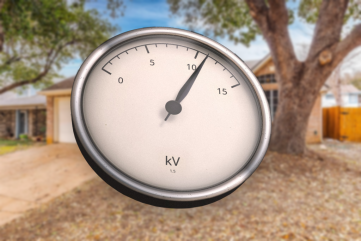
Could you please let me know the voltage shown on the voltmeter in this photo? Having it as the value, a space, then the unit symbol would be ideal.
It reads 11 kV
